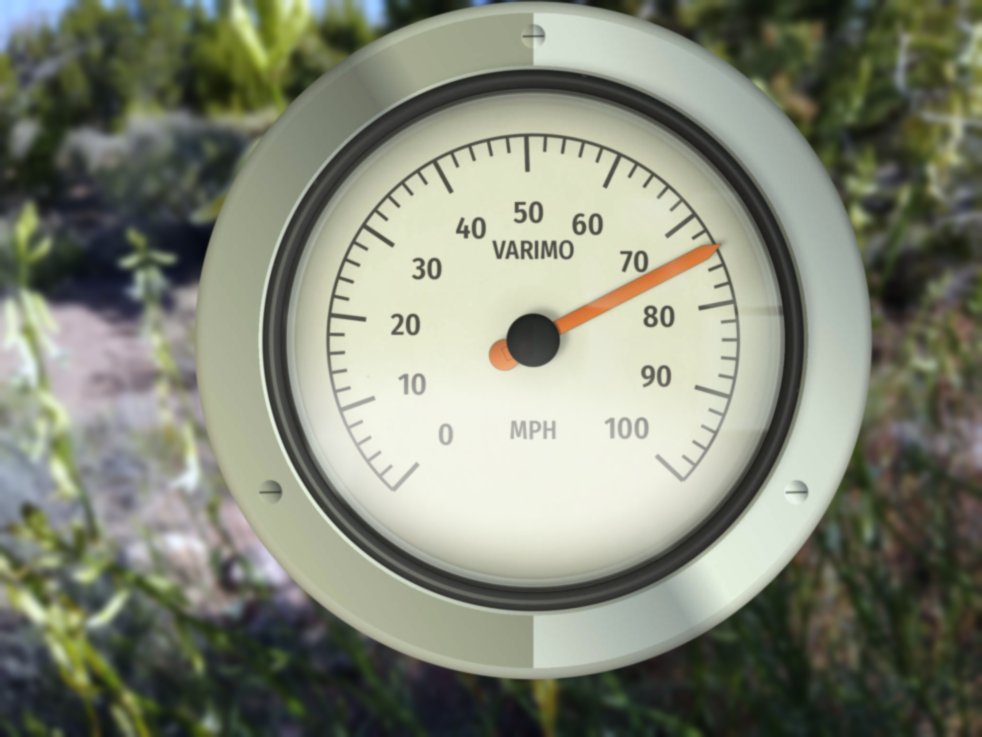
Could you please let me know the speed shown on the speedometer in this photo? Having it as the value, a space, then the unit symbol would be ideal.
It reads 74 mph
